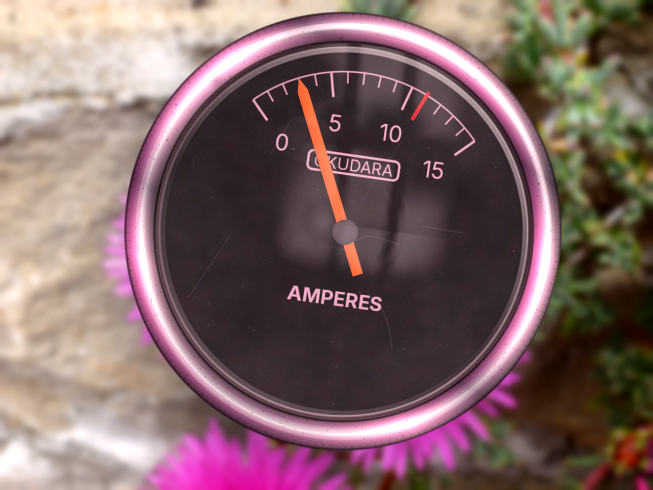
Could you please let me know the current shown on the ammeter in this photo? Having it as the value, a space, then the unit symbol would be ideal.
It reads 3 A
